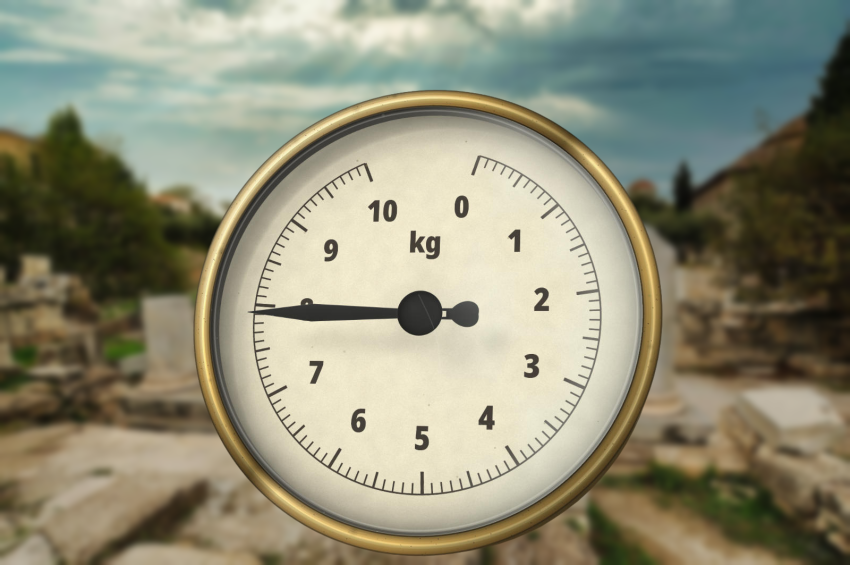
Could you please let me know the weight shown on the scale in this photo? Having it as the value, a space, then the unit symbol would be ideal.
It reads 7.9 kg
